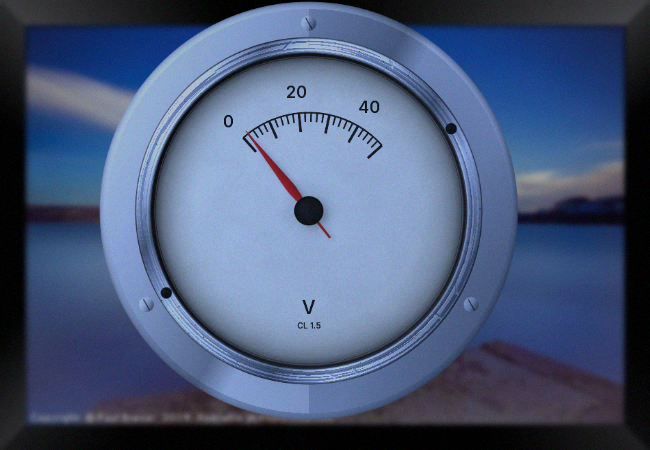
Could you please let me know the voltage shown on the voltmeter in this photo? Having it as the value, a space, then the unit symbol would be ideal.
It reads 2 V
